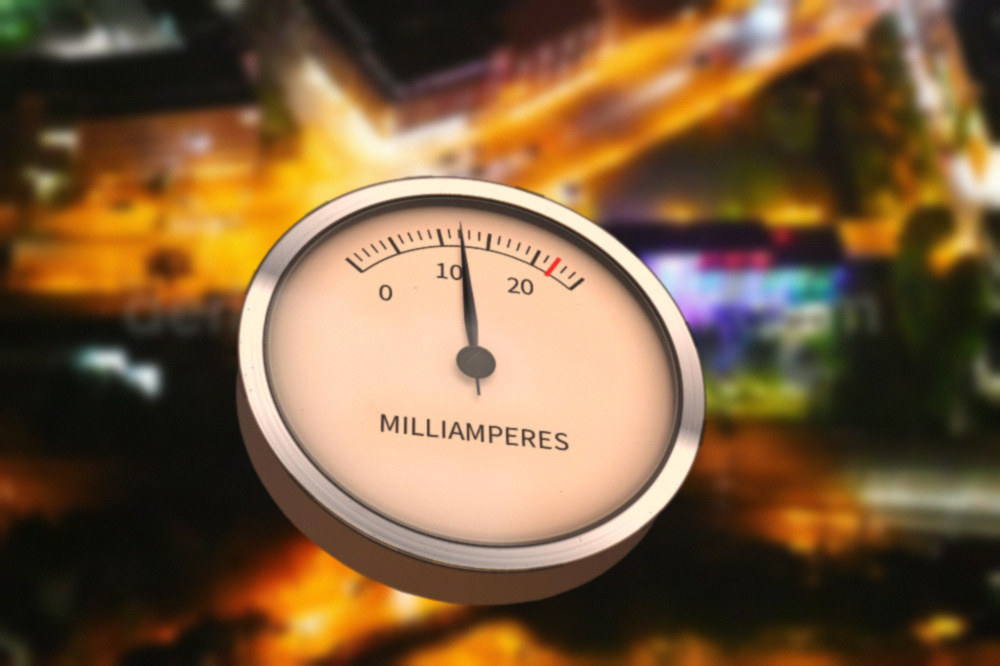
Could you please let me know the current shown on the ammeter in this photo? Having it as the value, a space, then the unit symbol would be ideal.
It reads 12 mA
